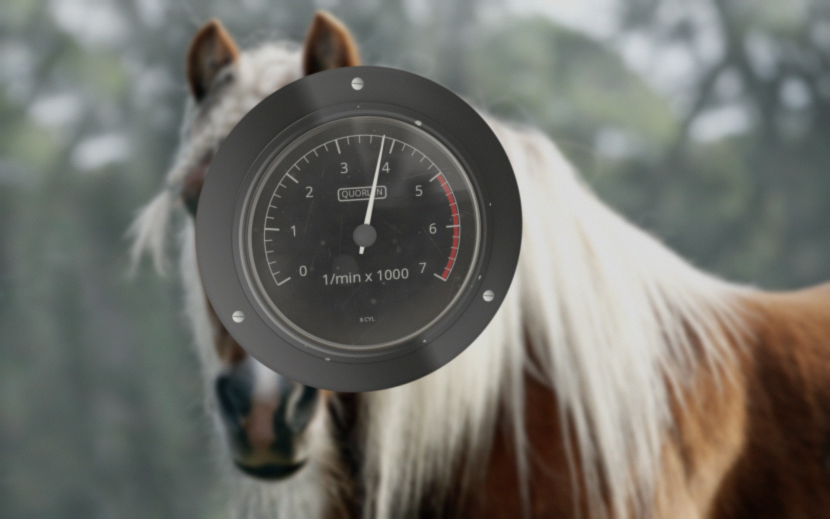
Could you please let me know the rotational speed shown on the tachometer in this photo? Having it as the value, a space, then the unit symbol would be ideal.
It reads 3800 rpm
